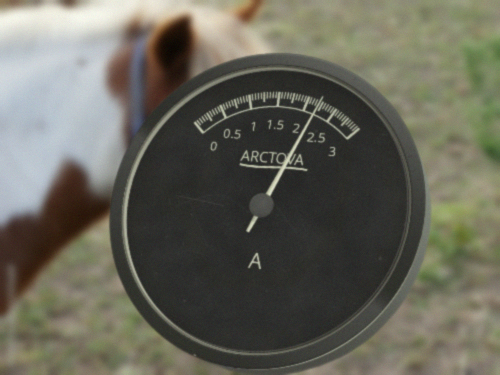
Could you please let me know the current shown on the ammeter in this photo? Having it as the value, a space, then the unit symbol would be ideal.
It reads 2.25 A
